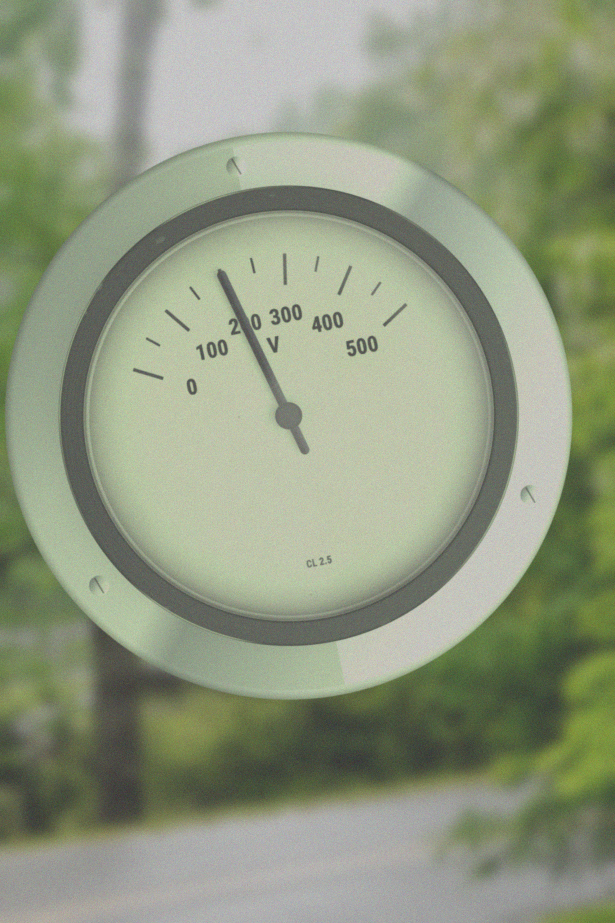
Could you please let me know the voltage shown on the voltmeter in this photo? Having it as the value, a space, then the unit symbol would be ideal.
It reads 200 V
